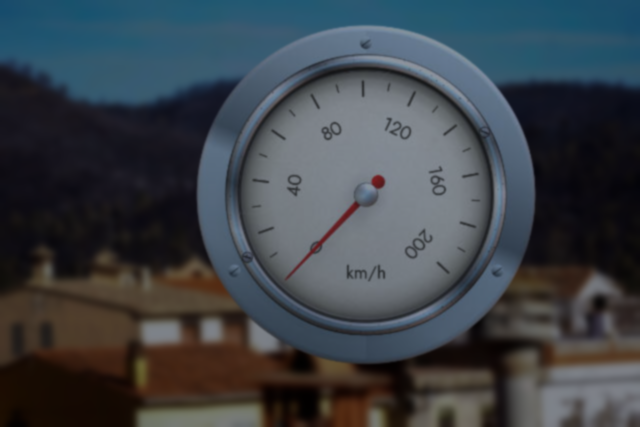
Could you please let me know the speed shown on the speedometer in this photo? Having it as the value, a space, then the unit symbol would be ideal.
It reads 0 km/h
